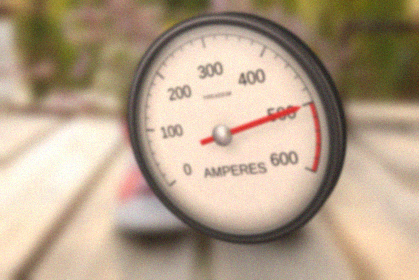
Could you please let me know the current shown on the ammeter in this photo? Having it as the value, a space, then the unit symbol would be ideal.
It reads 500 A
